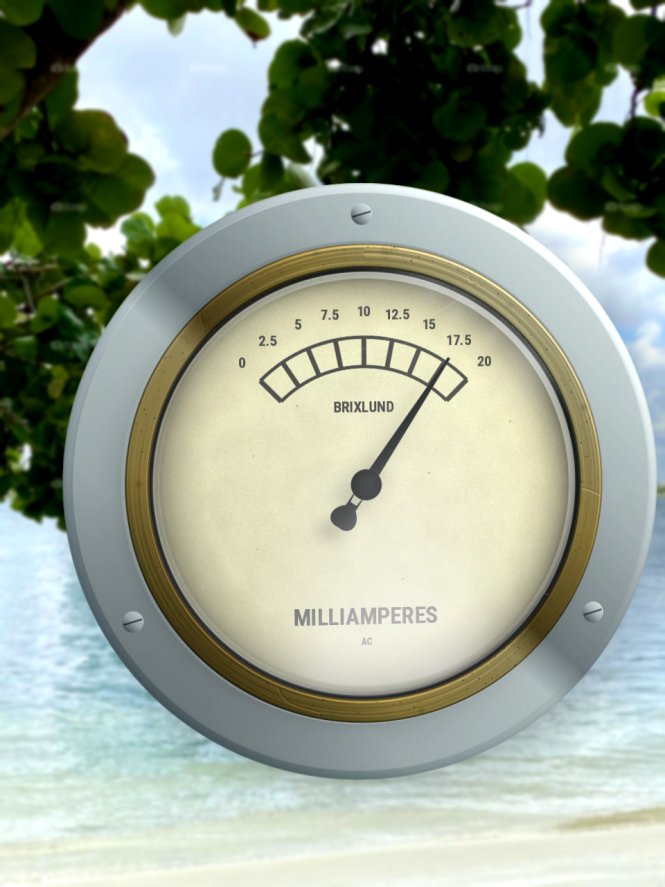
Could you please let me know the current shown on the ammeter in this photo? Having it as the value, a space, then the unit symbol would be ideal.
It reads 17.5 mA
